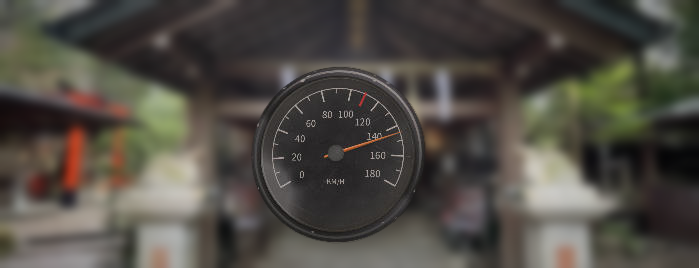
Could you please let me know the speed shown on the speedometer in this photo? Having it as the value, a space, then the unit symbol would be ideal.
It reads 145 km/h
